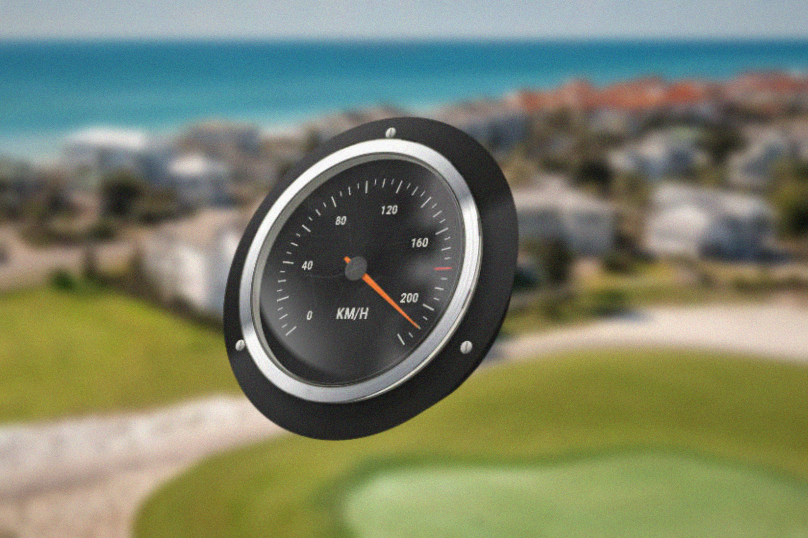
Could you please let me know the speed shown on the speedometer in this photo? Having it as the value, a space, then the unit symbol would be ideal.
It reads 210 km/h
